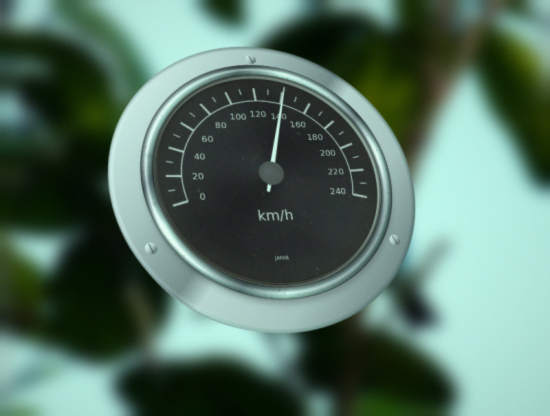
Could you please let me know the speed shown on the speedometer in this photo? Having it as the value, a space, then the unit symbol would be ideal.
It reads 140 km/h
